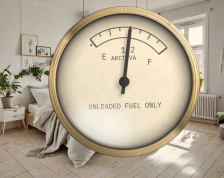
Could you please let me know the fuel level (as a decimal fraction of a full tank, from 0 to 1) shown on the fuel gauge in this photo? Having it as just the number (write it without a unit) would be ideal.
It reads 0.5
